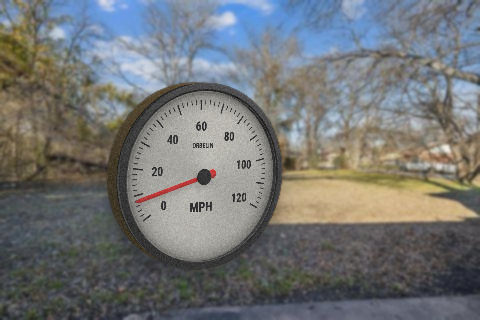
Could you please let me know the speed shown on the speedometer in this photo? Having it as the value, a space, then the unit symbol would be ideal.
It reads 8 mph
